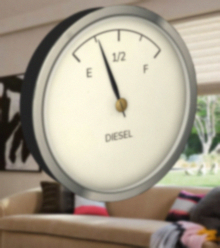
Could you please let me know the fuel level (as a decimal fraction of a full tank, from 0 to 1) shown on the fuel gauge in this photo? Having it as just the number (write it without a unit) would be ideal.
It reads 0.25
